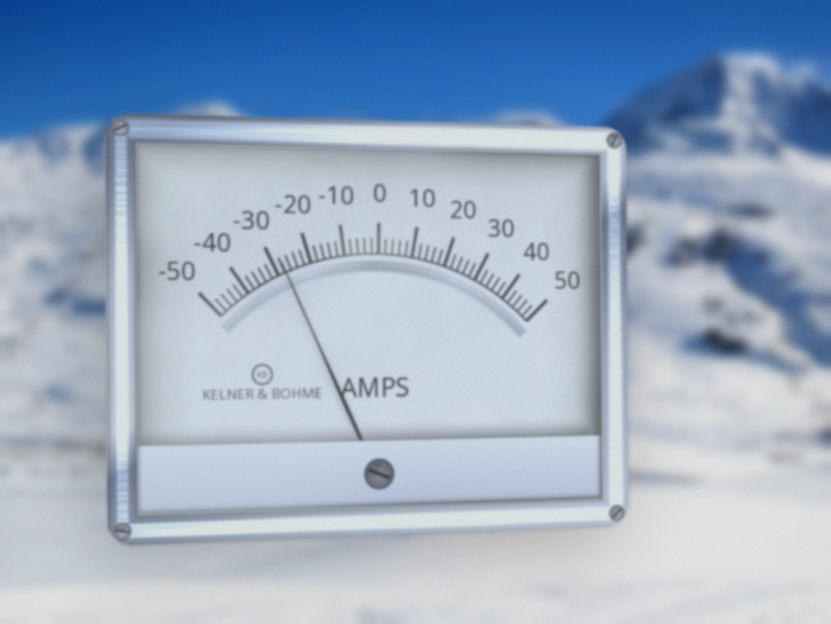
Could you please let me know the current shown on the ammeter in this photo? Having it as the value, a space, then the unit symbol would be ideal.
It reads -28 A
